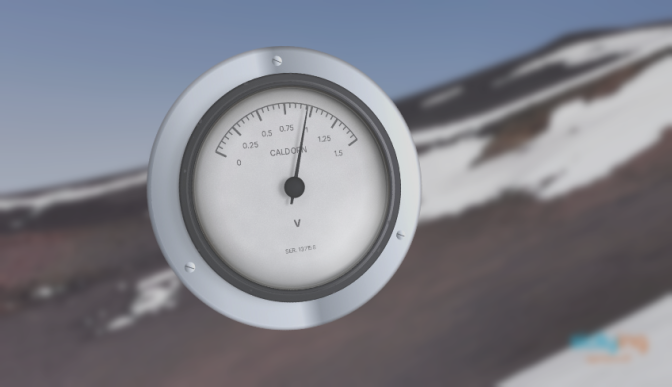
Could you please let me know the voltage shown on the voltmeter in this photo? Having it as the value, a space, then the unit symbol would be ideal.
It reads 0.95 V
